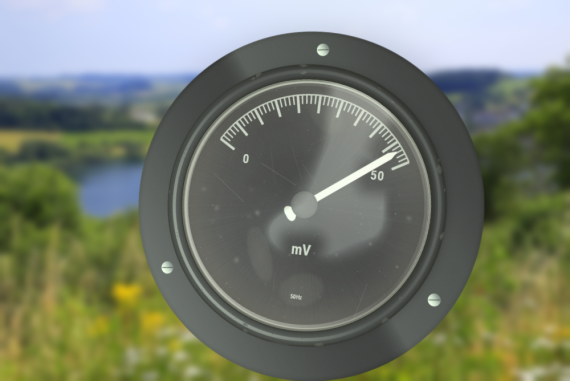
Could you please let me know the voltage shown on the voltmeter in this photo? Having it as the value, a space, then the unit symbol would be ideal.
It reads 47 mV
